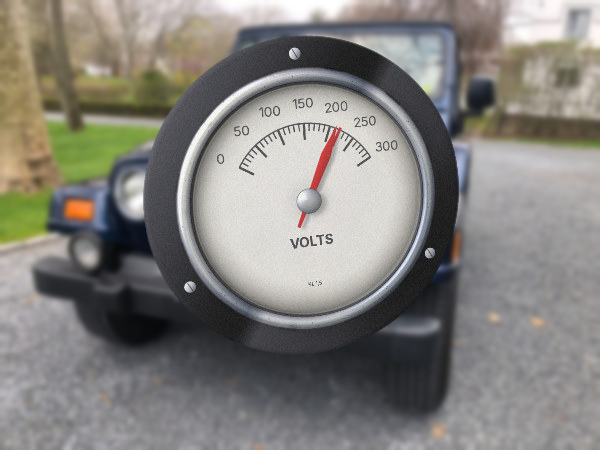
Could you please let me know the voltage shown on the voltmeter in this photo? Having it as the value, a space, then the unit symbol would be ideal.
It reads 210 V
